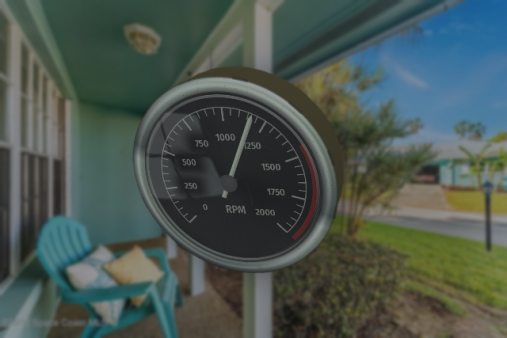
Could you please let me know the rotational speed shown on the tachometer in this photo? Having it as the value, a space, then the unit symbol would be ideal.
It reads 1175 rpm
